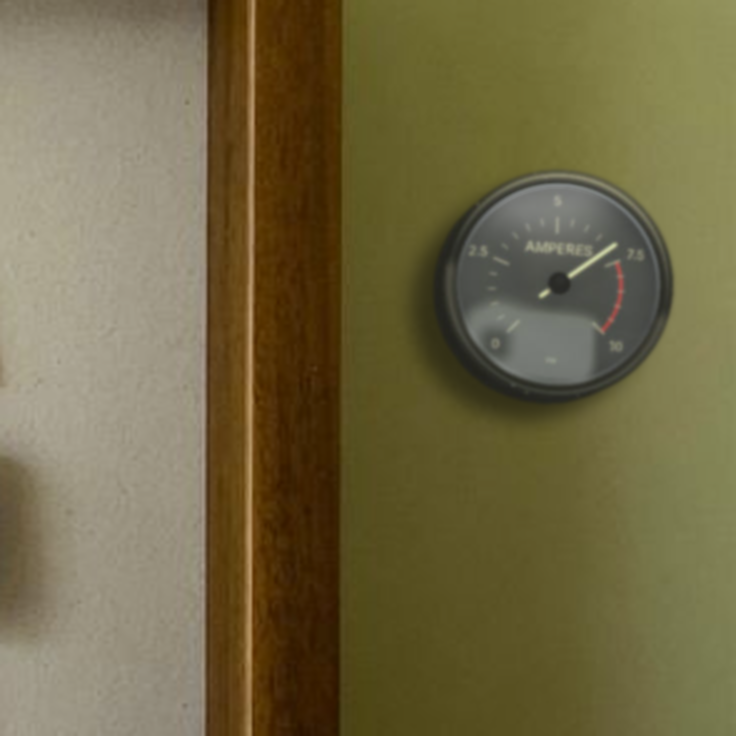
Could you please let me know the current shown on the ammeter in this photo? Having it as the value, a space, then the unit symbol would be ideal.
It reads 7 A
